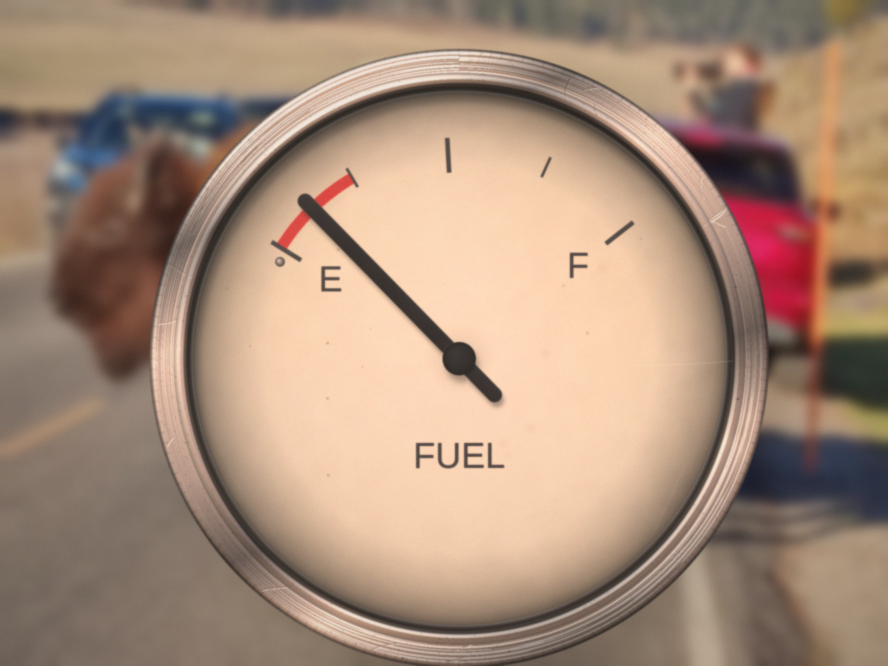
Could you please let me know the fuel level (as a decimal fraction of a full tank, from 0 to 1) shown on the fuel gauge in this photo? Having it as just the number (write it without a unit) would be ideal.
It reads 0.125
